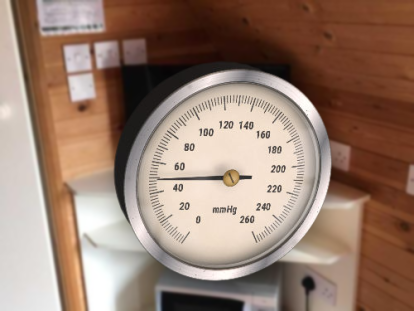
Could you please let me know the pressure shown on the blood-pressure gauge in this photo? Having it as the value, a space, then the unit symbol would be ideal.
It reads 50 mmHg
